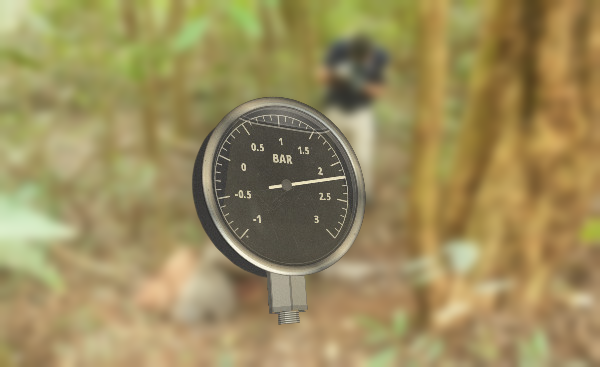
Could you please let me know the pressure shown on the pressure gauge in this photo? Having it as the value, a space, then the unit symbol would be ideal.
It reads 2.2 bar
